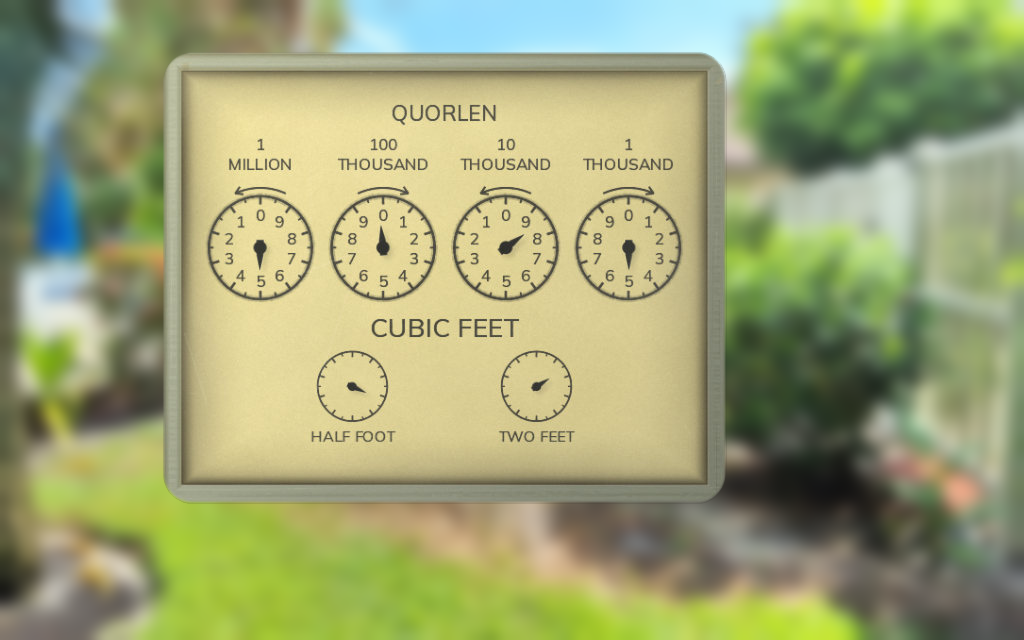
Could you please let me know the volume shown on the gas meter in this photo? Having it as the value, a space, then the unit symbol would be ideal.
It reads 498500 ft³
